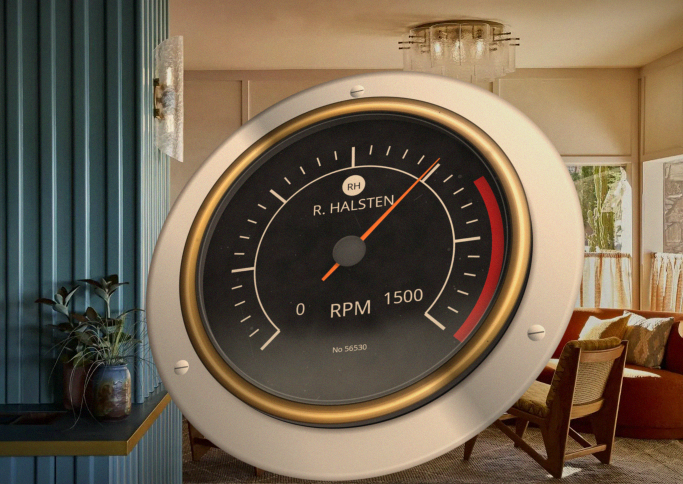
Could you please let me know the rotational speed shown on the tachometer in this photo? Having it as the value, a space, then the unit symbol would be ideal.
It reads 1000 rpm
